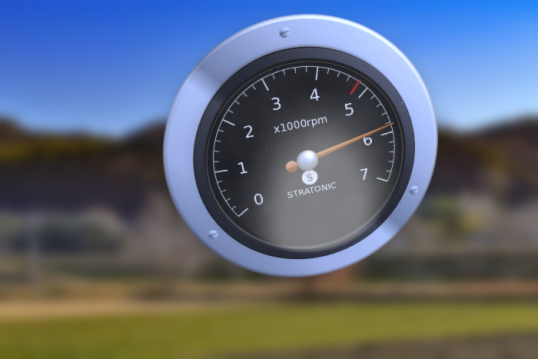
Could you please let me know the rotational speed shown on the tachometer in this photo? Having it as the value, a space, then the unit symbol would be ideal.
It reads 5800 rpm
